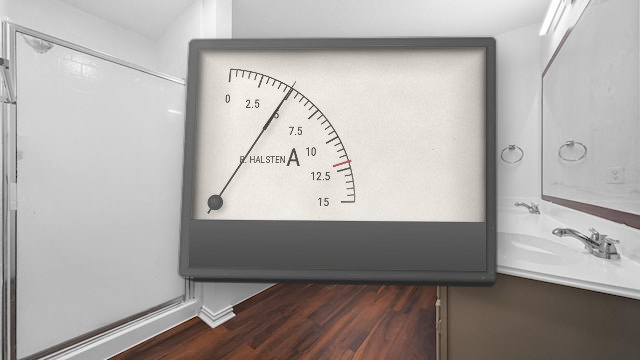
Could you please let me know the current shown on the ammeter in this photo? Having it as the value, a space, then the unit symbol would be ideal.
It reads 5 A
